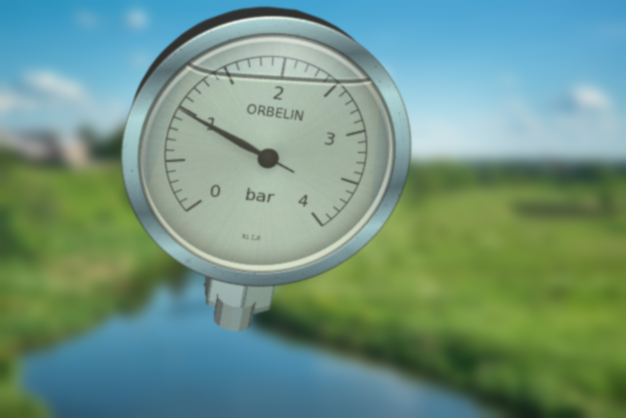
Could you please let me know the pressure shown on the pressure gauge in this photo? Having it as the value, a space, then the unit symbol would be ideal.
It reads 1 bar
